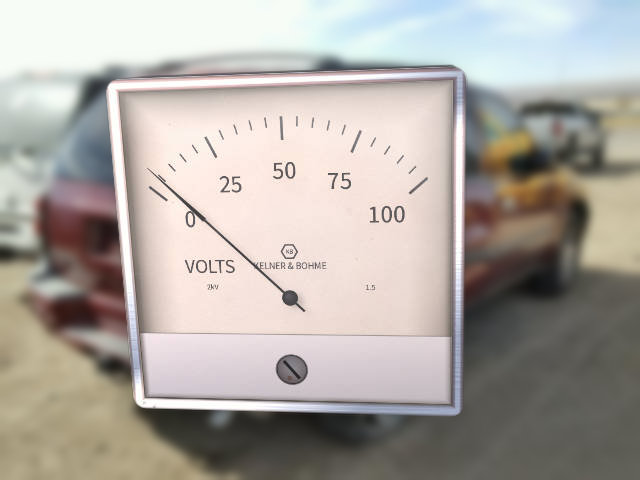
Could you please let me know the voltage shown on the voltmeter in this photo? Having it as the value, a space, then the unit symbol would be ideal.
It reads 5 V
